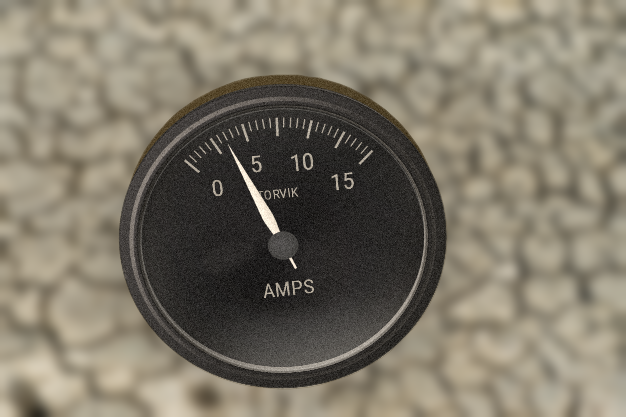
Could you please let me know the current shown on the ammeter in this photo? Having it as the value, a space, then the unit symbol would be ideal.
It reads 3.5 A
